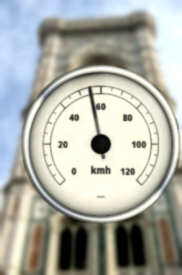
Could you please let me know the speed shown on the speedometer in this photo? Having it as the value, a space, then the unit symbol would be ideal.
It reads 55 km/h
